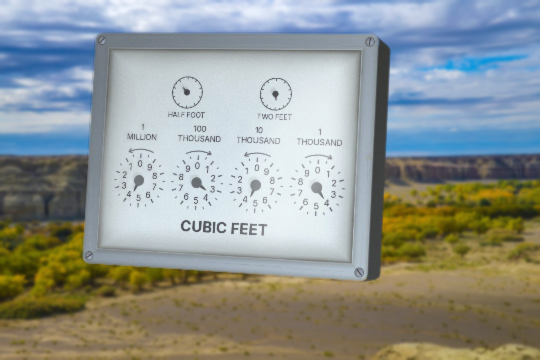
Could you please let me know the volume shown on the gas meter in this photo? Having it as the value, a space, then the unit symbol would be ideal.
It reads 434400 ft³
